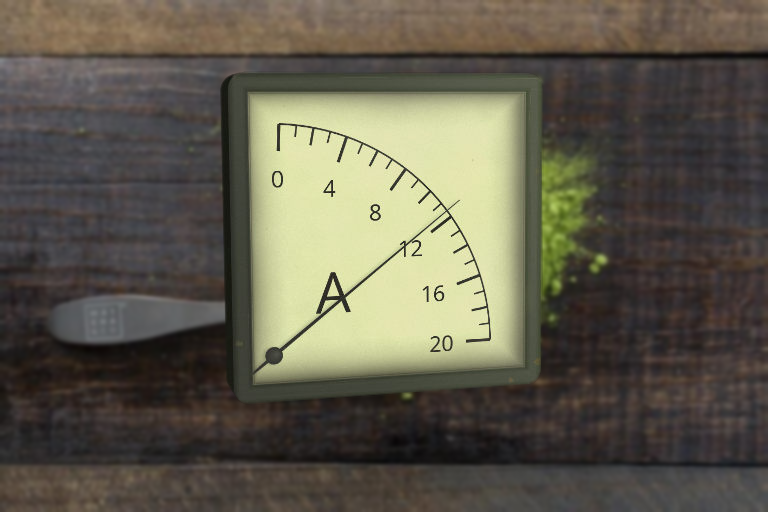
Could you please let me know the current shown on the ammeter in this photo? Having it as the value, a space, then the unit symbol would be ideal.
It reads 11.5 A
